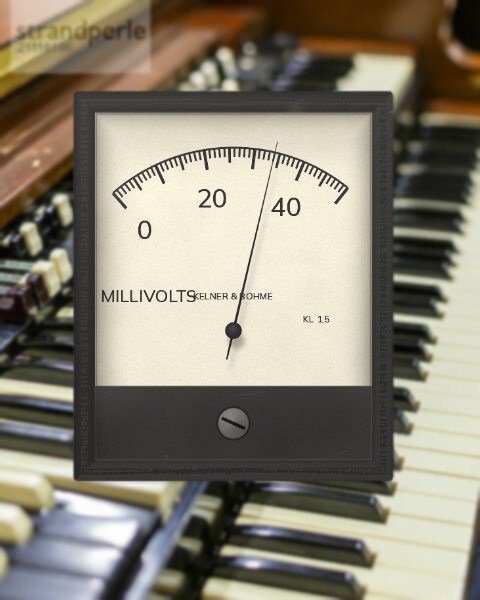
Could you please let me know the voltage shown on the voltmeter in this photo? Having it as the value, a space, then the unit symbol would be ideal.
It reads 34 mV
